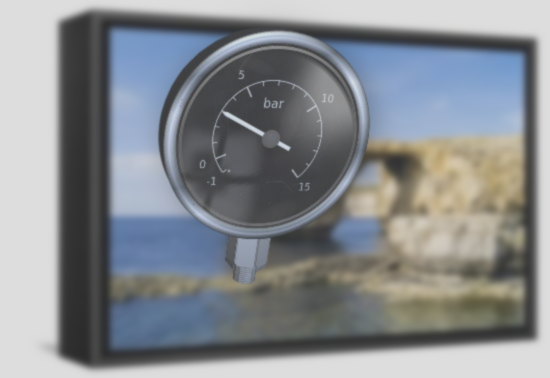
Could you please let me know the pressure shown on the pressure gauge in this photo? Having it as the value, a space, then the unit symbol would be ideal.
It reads 3 bar
